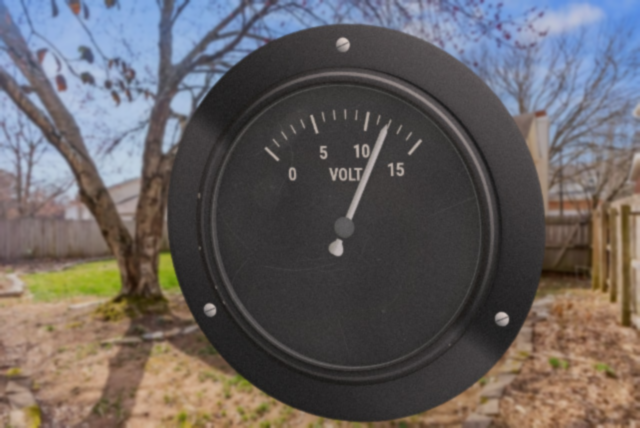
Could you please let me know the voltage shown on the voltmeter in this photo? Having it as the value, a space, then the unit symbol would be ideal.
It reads 12 V
